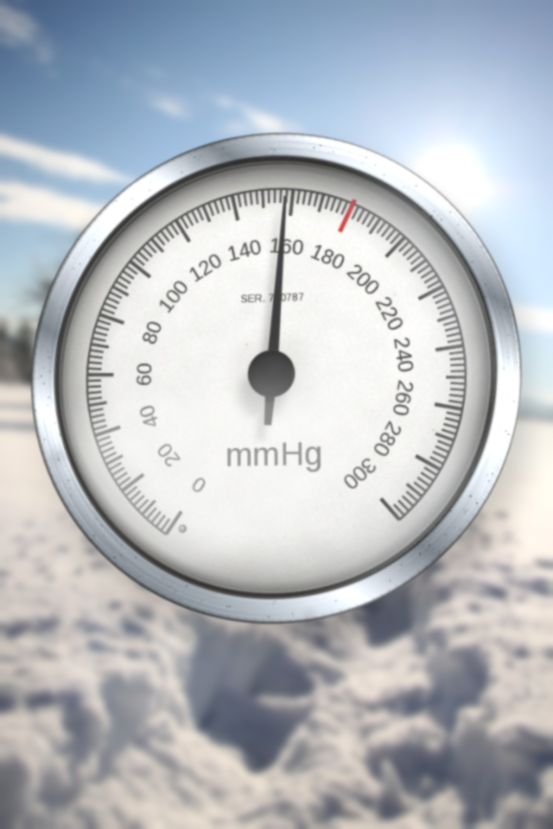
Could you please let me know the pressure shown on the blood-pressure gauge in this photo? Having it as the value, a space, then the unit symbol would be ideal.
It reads 158 mmHg
